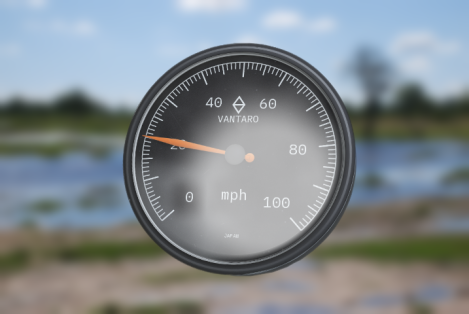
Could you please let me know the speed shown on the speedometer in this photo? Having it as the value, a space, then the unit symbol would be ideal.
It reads 20 mph
